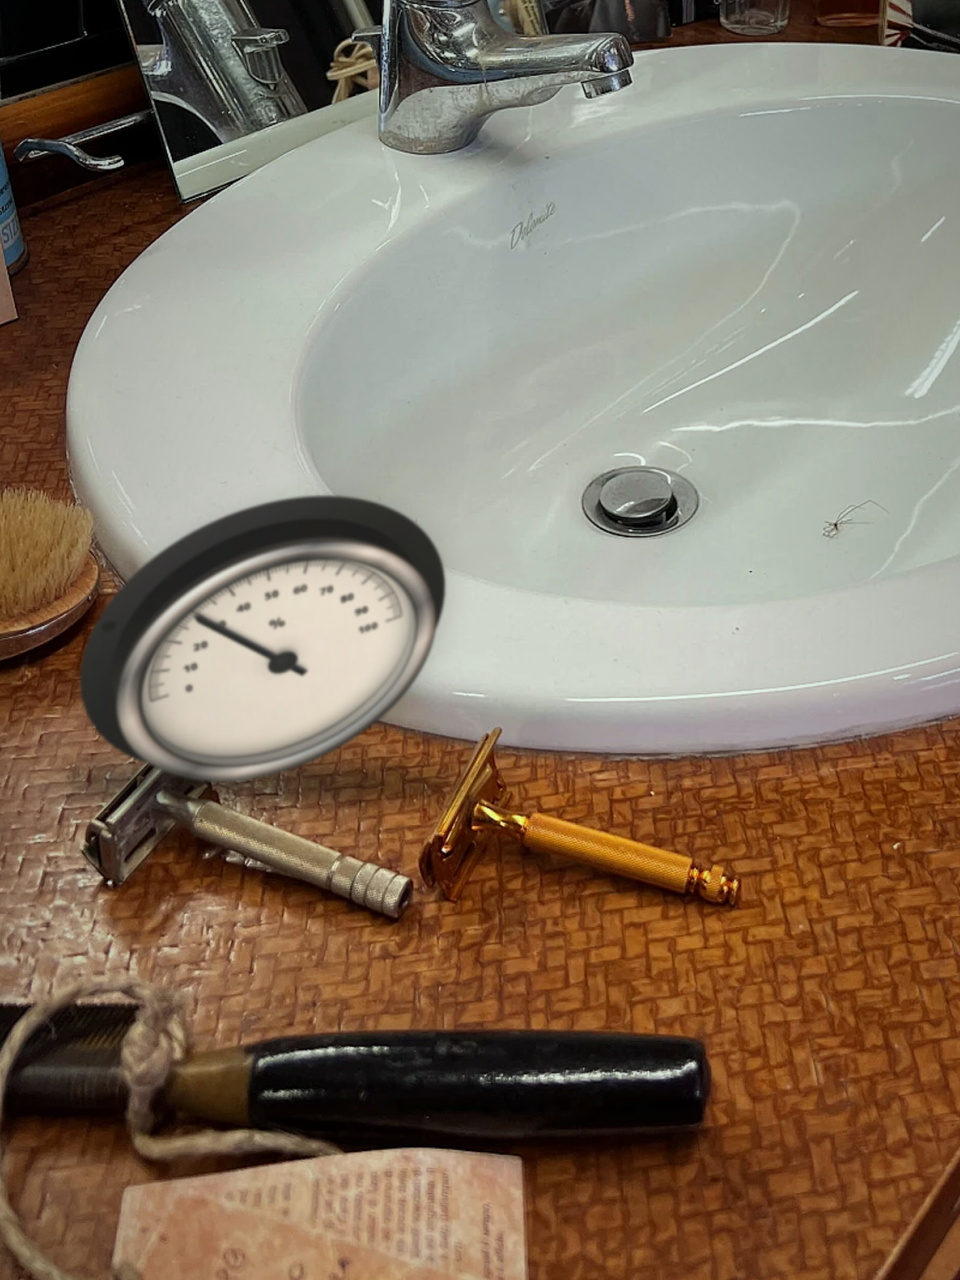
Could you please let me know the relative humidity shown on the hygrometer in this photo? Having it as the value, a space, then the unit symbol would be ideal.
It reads 30 %
